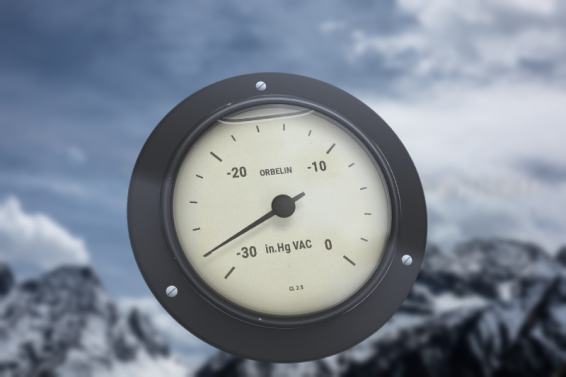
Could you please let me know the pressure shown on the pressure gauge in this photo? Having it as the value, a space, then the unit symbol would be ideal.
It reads -28 inHg
